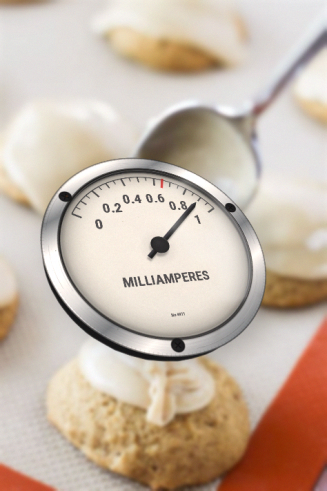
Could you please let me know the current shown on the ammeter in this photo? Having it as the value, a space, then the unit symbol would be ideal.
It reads 0.9 mA
